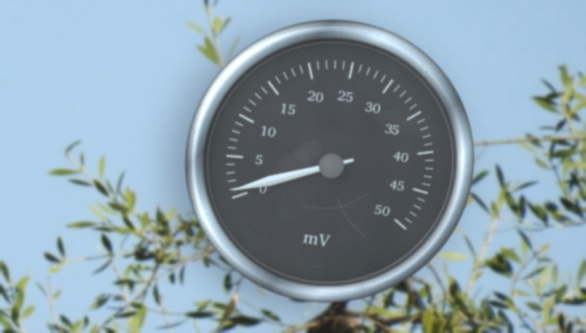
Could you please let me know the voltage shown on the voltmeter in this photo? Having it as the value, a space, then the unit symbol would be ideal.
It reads 1 mV
